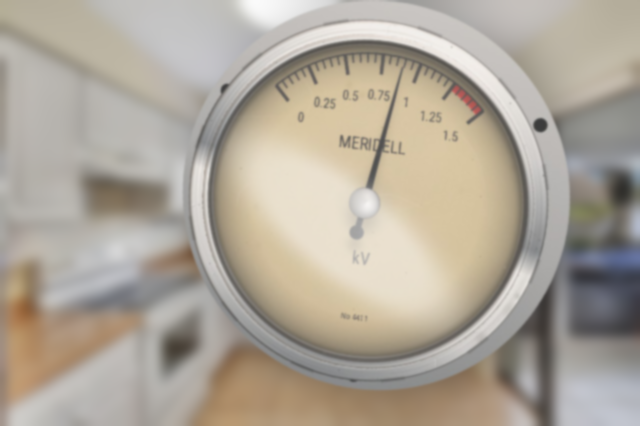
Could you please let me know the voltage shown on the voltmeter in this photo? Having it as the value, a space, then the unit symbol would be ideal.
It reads 0.9 kV
